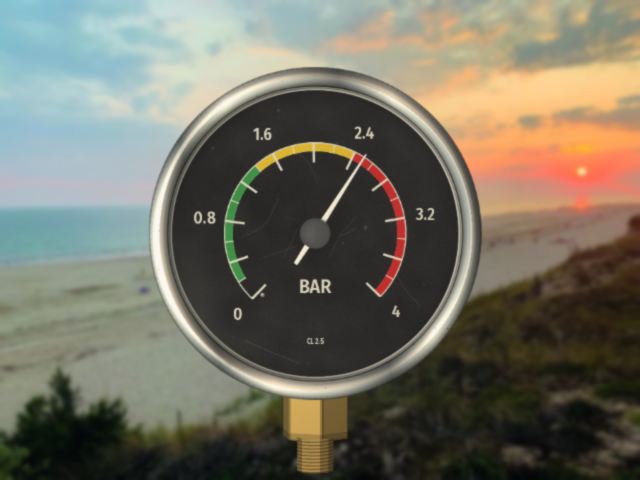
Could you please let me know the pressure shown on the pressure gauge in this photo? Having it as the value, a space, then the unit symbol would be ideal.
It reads 2.5 bar
